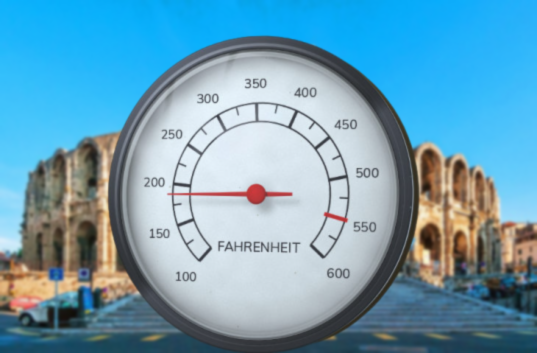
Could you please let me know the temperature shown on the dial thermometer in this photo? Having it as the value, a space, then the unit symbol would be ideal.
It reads 187.5 °F
